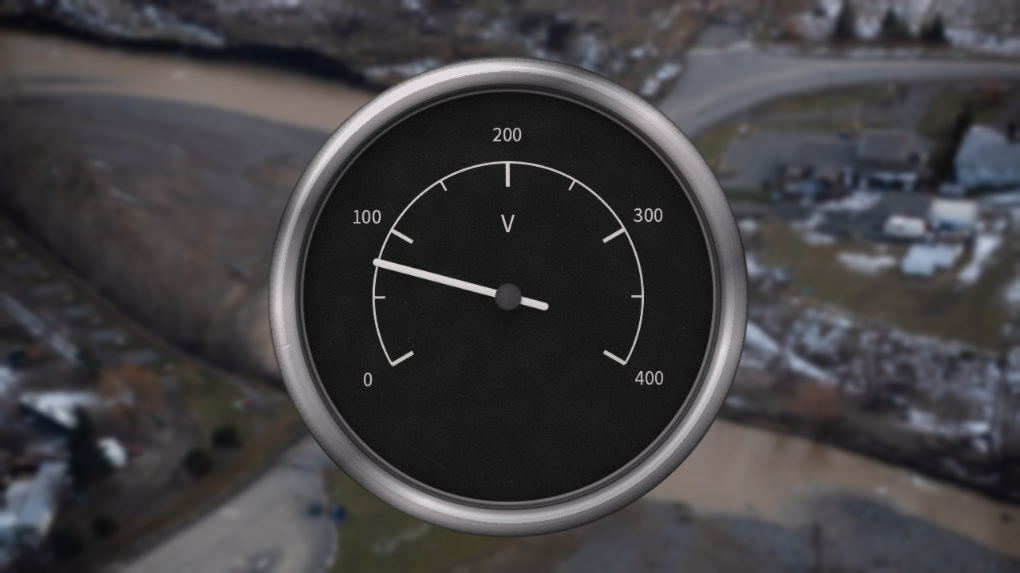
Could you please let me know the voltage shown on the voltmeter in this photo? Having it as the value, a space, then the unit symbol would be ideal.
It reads 75 V
